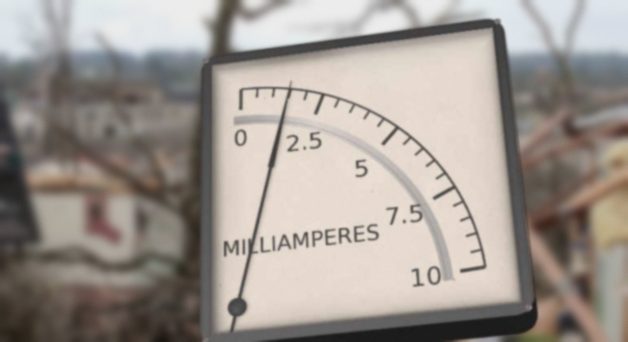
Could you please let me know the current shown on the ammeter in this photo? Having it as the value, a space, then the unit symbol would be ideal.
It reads 1.5 mA
